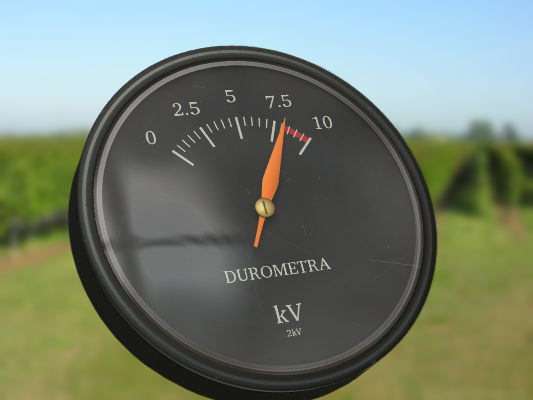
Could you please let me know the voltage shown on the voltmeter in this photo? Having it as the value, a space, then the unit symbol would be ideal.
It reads 8 kV
